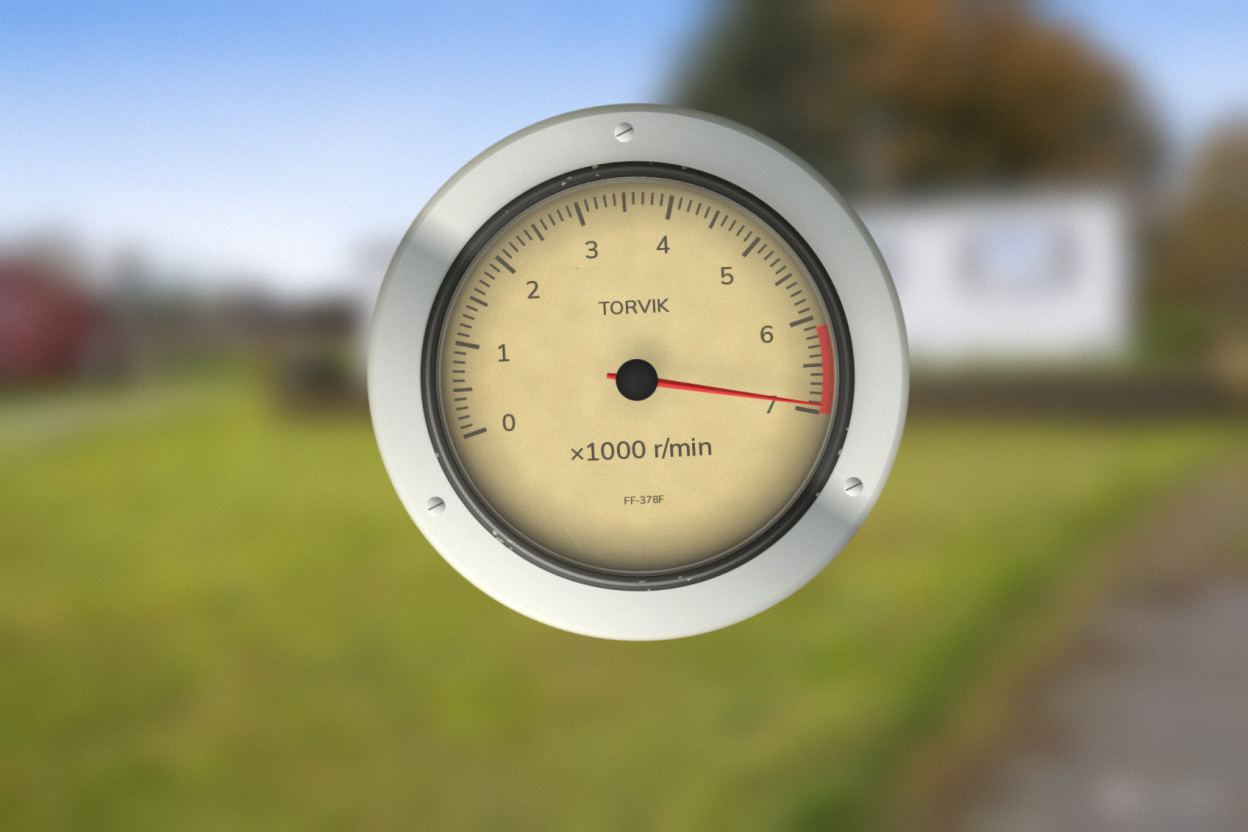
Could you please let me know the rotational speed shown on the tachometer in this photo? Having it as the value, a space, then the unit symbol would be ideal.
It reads 6900 rpm
